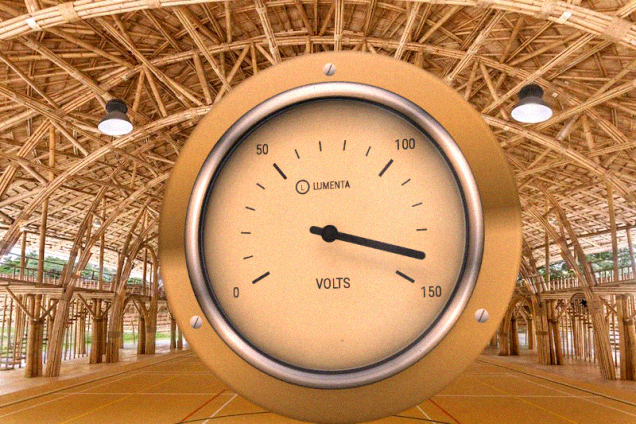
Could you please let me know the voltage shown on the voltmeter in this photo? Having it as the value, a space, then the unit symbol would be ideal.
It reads 140 V
